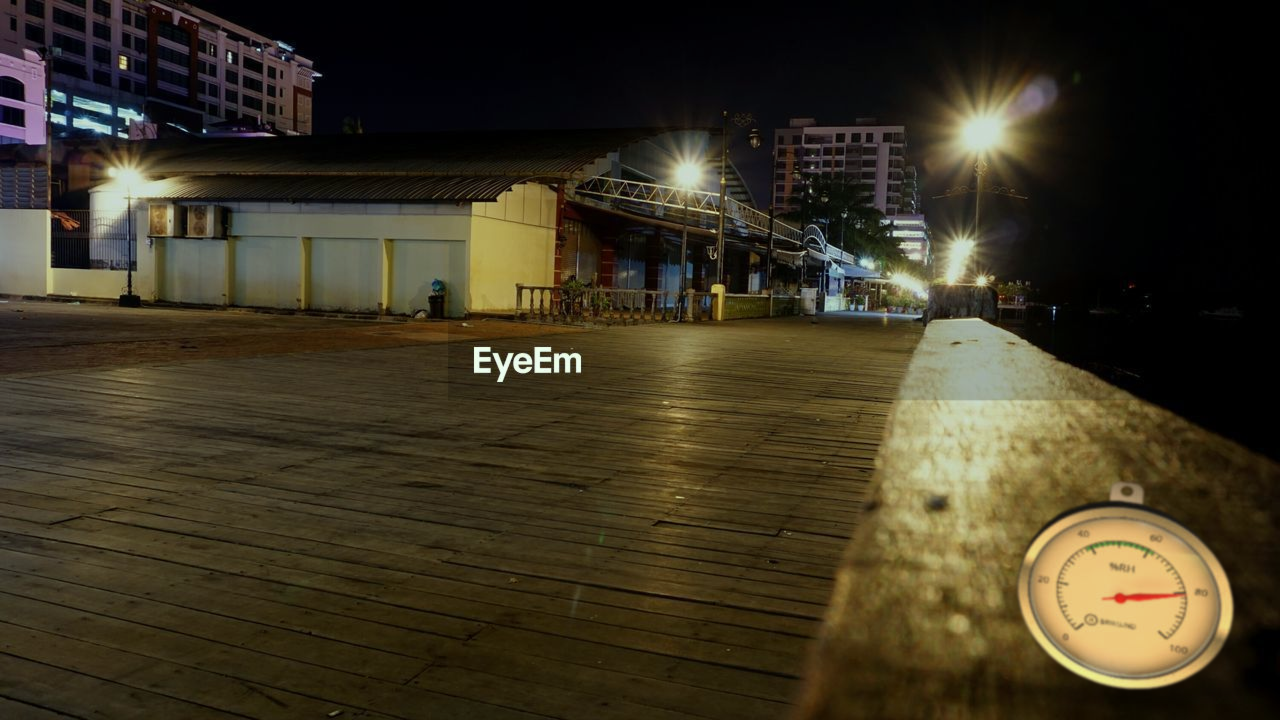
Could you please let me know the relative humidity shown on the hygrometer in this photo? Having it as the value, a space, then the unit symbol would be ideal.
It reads 80 %
